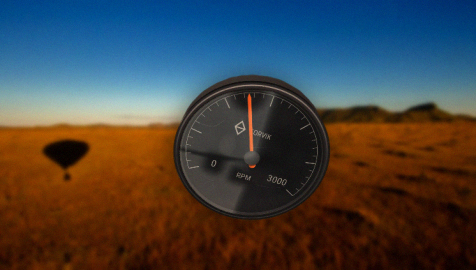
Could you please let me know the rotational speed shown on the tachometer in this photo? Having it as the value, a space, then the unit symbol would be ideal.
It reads 1250 rpm
